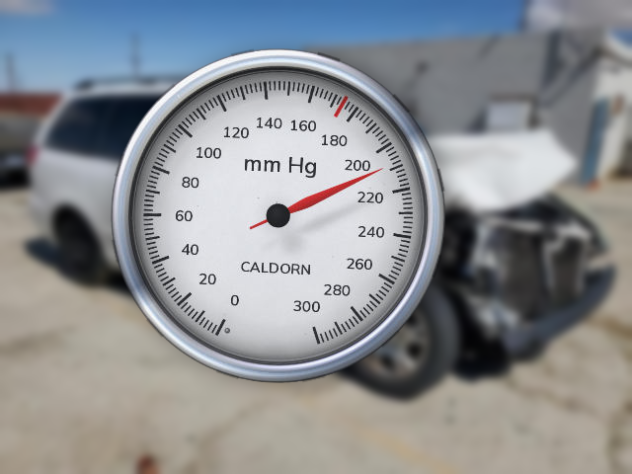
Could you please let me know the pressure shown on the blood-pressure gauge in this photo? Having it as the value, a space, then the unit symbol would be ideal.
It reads 208 mmHg
